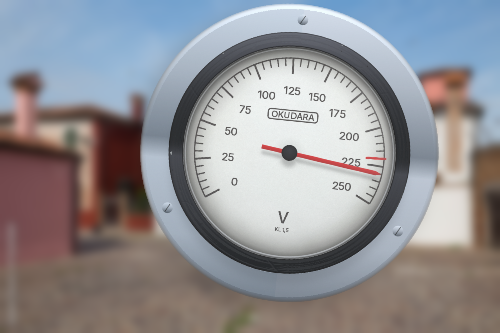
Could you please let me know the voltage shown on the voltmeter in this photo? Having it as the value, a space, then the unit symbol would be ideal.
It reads 230 V
